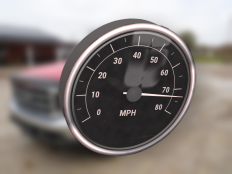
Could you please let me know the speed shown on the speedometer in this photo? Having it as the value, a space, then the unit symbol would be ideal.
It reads 72.5 mph
